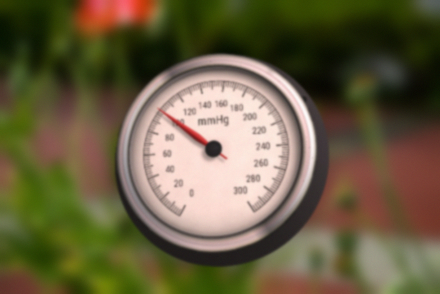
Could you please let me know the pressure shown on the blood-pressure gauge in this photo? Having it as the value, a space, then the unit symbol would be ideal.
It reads 100 mmHg
